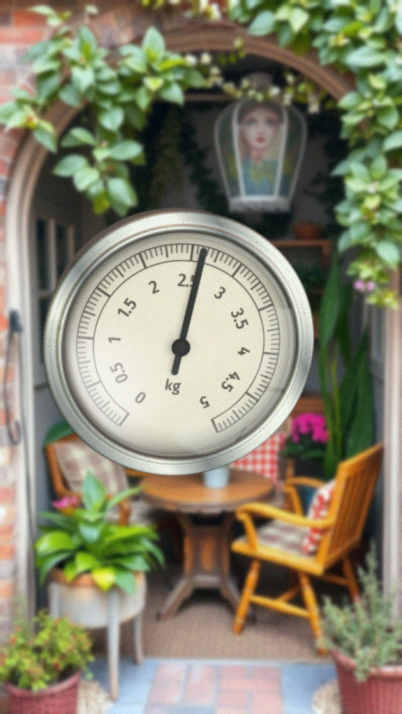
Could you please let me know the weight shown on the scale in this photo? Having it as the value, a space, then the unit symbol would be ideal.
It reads 2.6 kg
